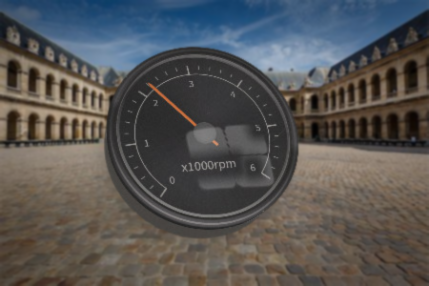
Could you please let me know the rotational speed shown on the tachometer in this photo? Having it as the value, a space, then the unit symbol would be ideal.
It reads 2200 rpm
